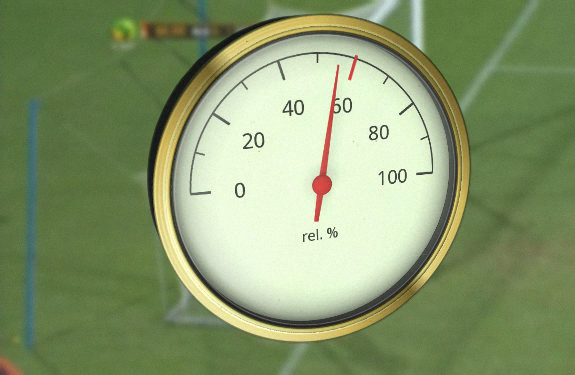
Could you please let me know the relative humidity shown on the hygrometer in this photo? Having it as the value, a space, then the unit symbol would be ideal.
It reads 55 %
